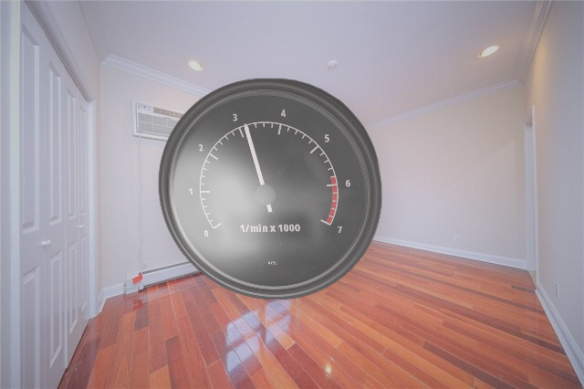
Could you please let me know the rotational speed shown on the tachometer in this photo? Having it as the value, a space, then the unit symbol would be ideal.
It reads 3200 rpm
